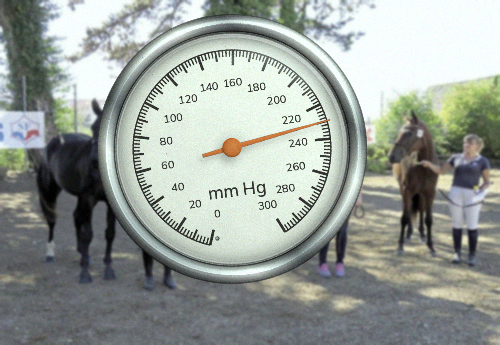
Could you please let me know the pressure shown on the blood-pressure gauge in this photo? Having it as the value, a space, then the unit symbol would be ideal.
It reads 230 mmHg
